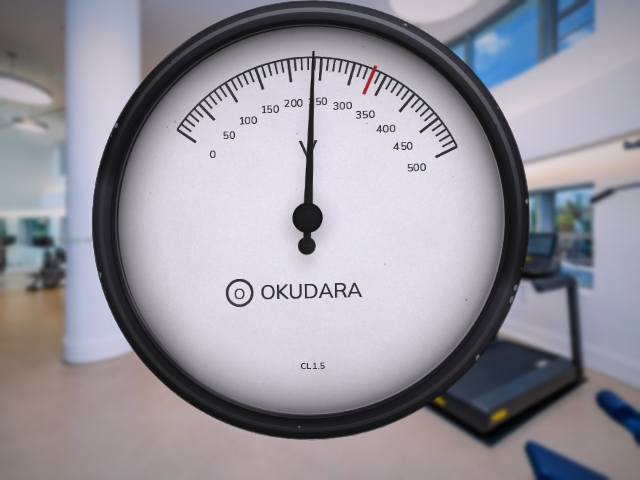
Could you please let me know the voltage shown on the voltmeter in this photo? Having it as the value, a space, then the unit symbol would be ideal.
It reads 240 V
